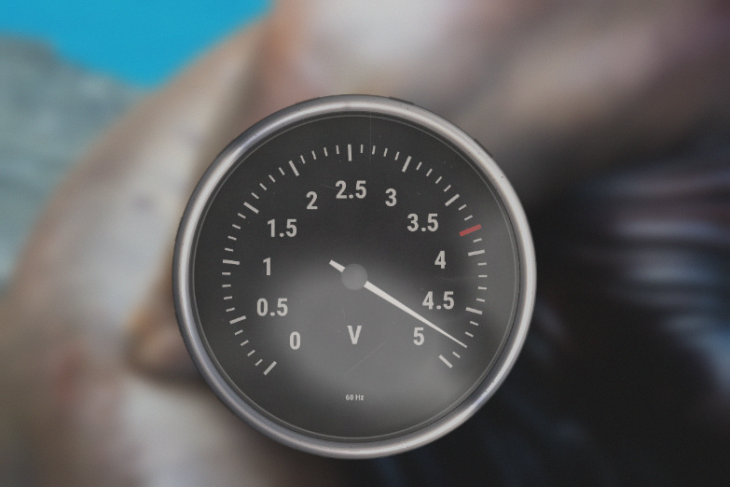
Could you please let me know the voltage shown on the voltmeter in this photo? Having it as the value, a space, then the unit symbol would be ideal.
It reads 4.8 V
